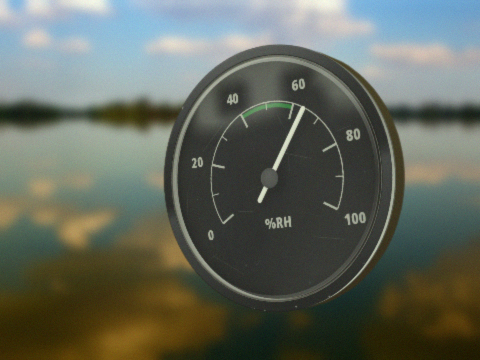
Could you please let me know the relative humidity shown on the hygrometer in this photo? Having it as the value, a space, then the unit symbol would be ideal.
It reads 65 %
